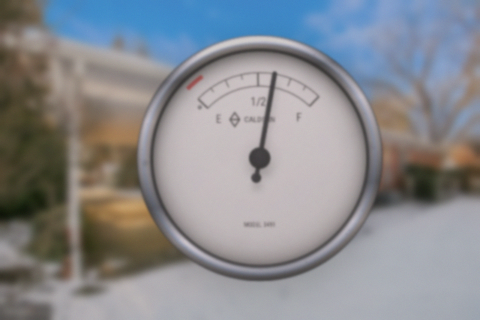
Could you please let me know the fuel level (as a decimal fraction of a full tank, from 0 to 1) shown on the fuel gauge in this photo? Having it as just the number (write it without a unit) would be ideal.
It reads 0.625
